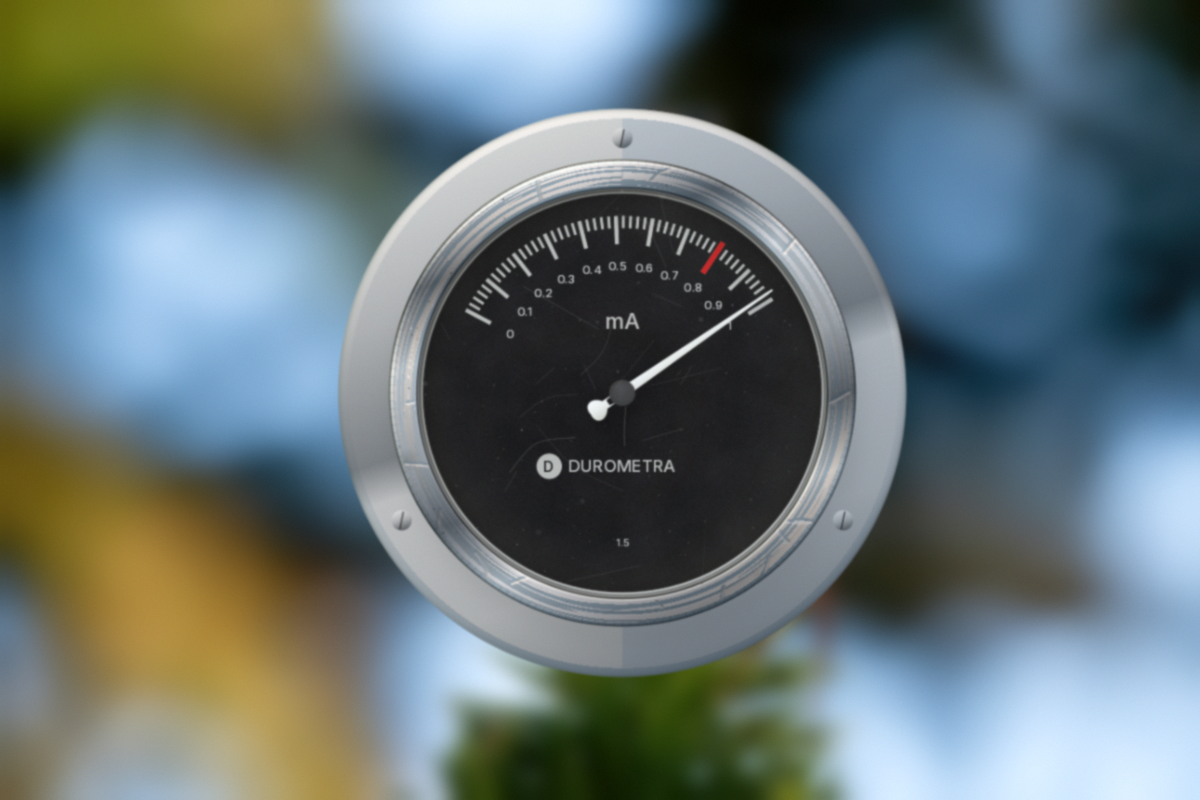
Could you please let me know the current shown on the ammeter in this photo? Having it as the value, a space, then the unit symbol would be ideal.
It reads 0.98 mA
